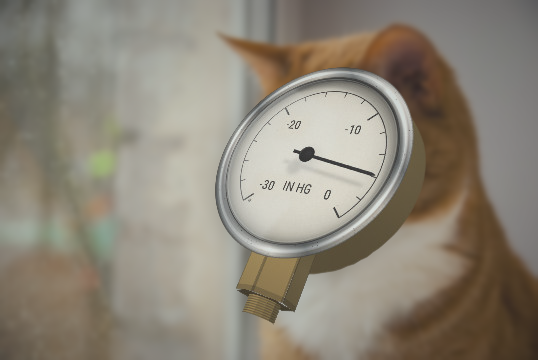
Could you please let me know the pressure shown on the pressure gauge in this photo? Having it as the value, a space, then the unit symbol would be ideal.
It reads -4 inHg
